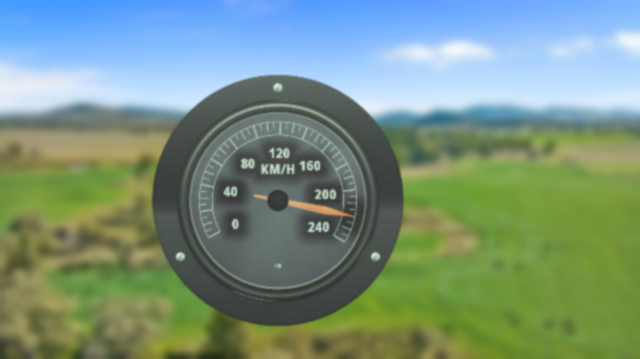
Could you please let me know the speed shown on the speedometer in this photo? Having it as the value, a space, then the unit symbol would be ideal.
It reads 220 km/h
